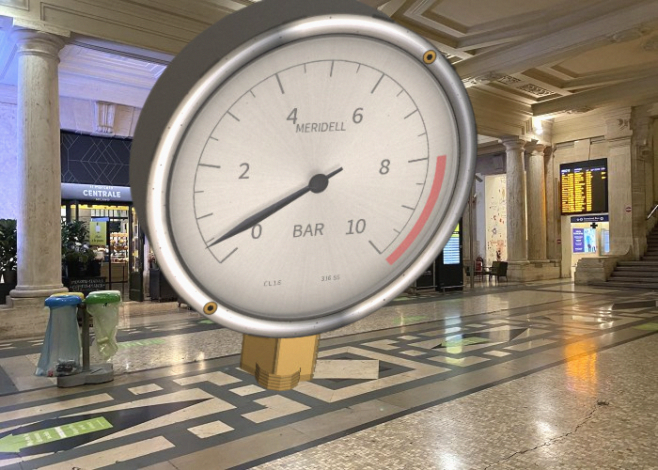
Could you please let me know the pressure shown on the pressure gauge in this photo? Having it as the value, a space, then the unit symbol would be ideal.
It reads 0.5 bar
